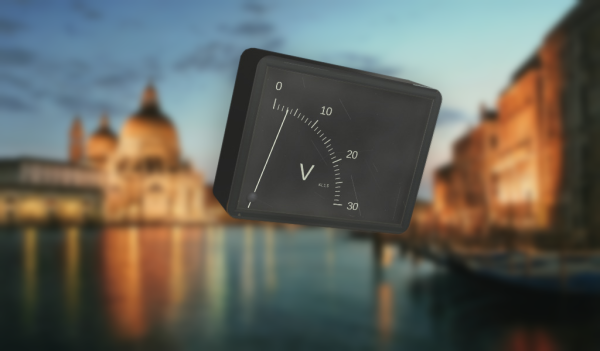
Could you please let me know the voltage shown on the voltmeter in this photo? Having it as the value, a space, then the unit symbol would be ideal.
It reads 3 V
